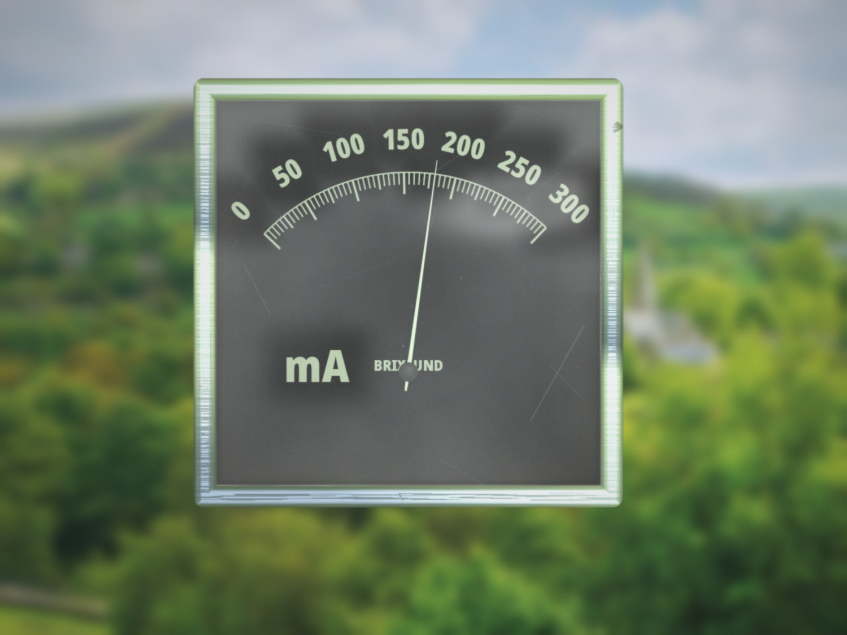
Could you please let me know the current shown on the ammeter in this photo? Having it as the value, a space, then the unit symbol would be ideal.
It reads 180 mA
